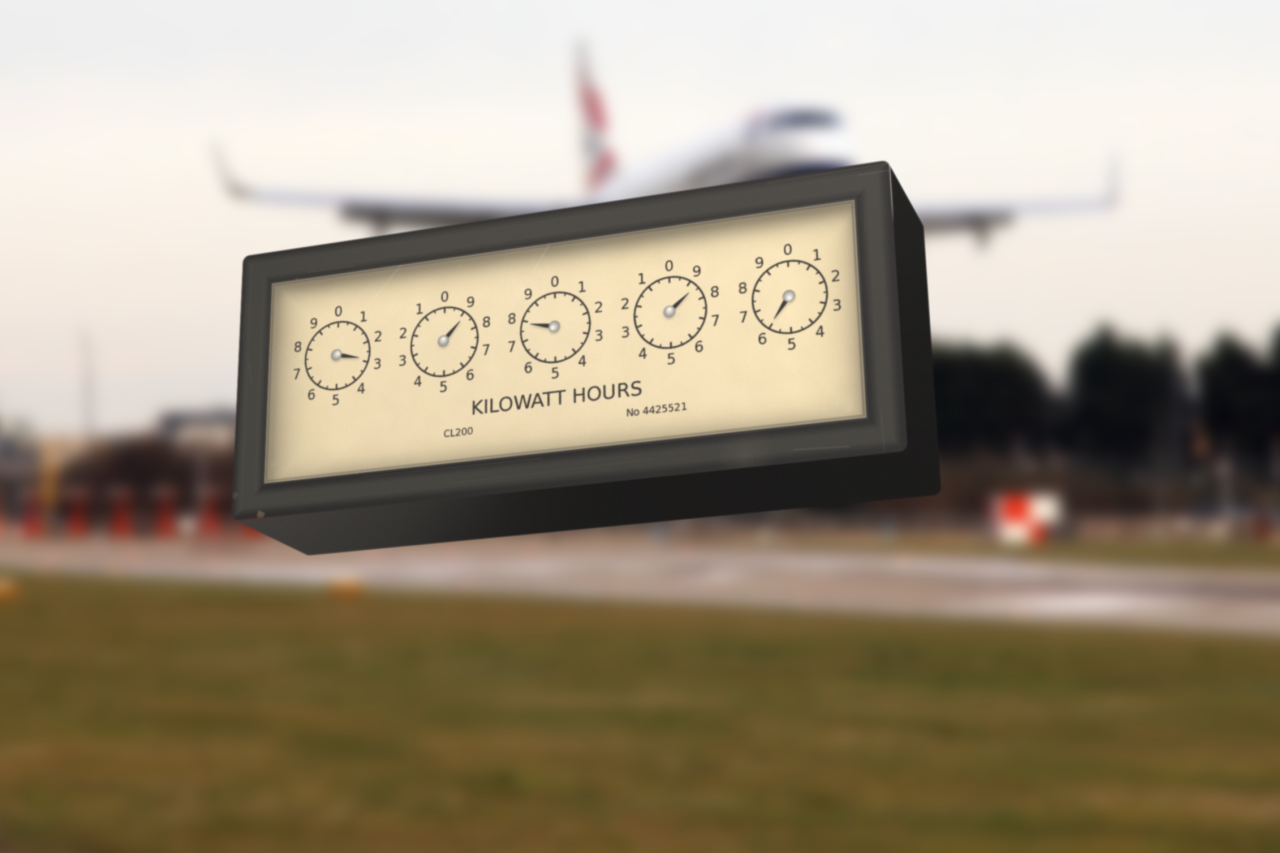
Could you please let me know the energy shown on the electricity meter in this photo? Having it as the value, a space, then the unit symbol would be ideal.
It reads 28786 kWh
